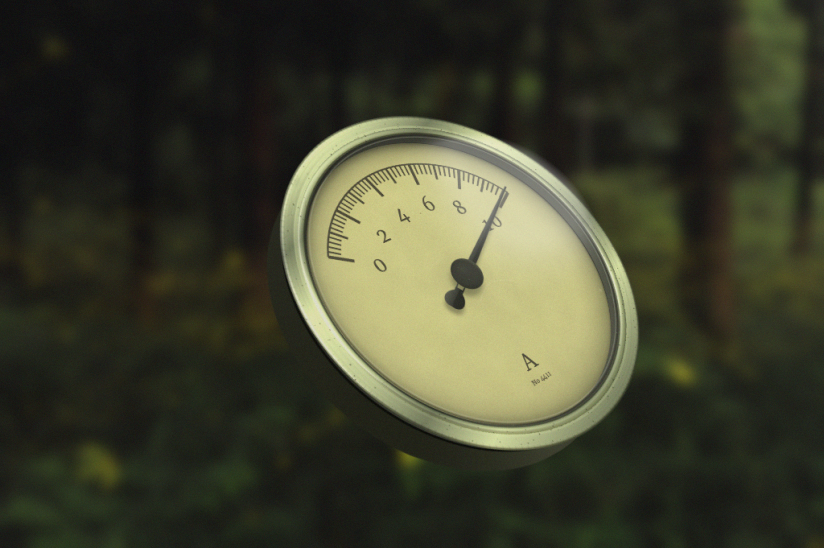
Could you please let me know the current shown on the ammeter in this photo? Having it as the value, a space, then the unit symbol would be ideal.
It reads 9.8 A
